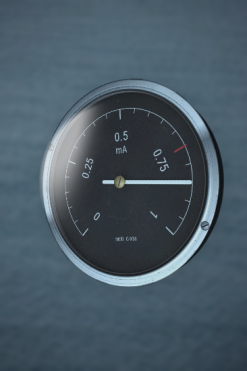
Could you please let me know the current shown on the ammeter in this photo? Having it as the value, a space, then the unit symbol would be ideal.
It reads 0.85 mA
